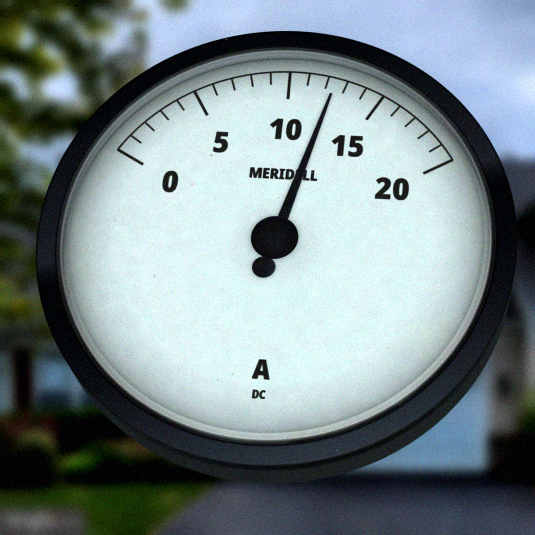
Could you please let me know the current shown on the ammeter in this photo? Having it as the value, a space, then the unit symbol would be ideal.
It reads 12.5 A
